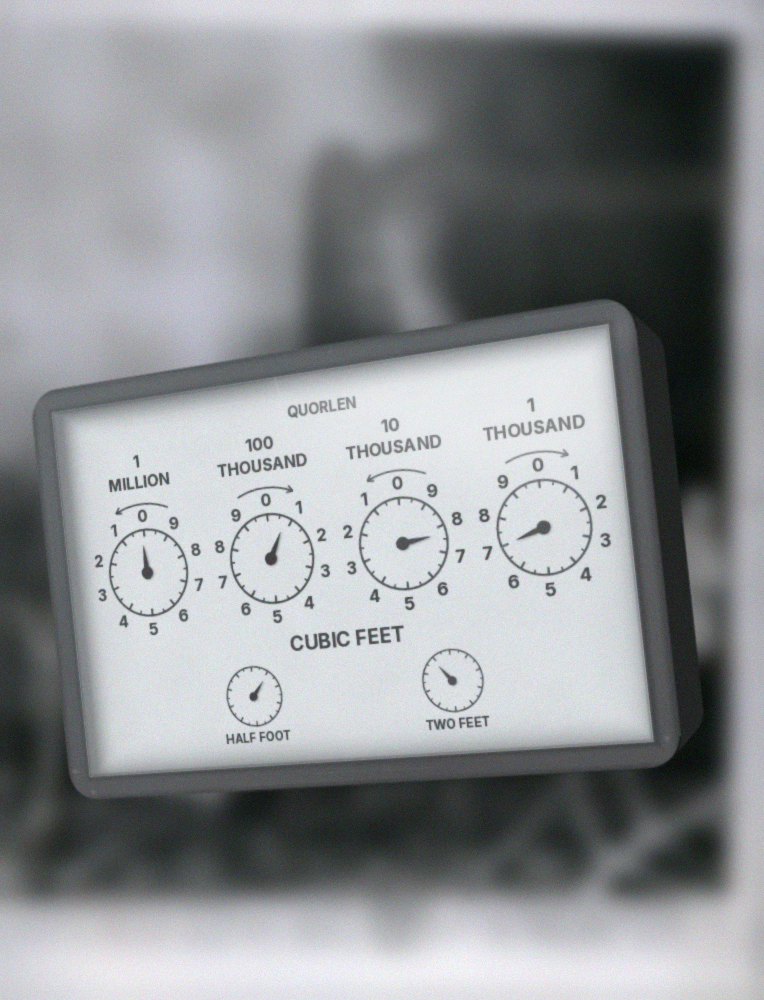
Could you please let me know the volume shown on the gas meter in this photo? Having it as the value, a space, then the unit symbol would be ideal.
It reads 7700 ft³
